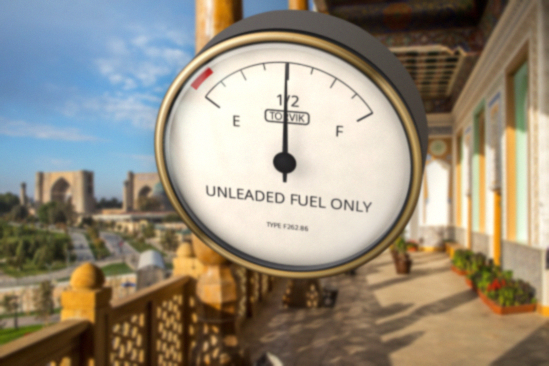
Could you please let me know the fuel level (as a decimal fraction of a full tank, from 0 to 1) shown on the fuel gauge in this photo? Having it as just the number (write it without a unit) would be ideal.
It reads 0.5
